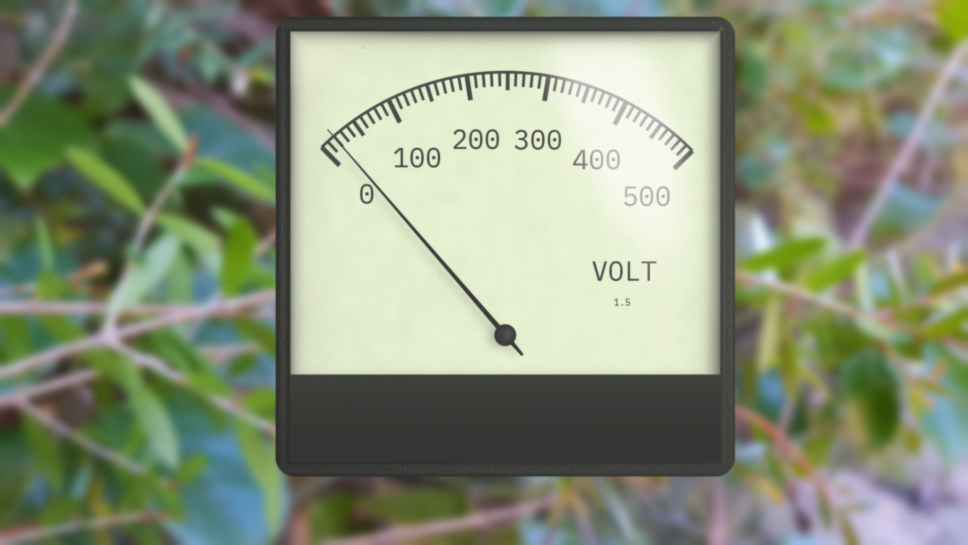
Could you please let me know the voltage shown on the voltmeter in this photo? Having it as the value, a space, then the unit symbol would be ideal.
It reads 20 V
